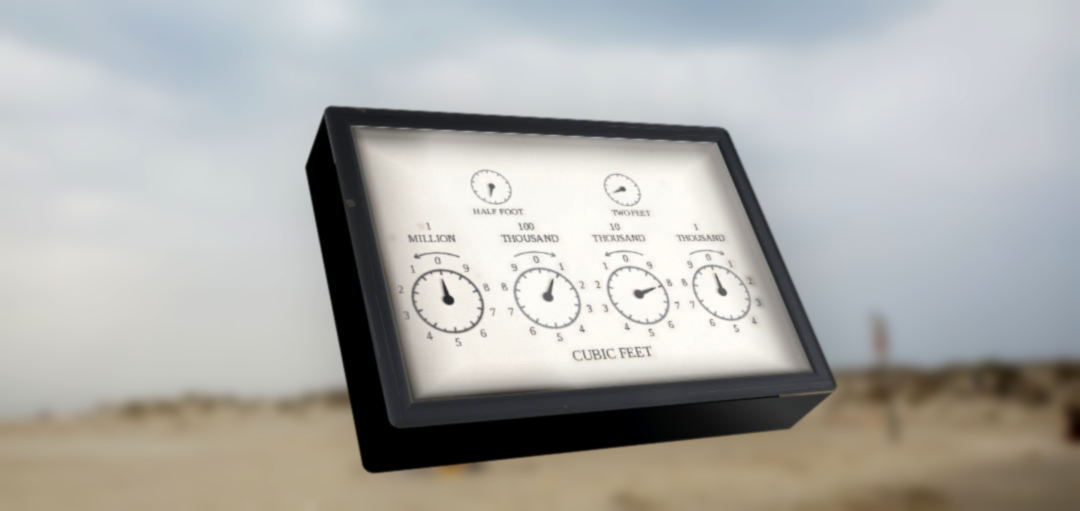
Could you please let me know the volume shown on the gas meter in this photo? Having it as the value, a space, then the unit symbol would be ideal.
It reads 8000 ft³
